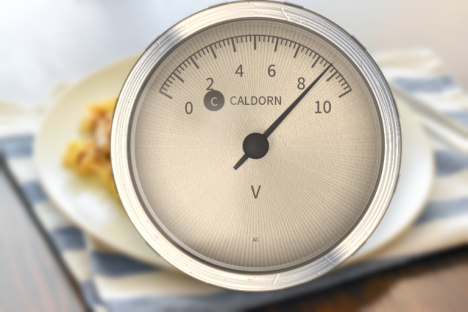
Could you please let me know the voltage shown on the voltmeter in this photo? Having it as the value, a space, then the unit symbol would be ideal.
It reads 8.6 V
